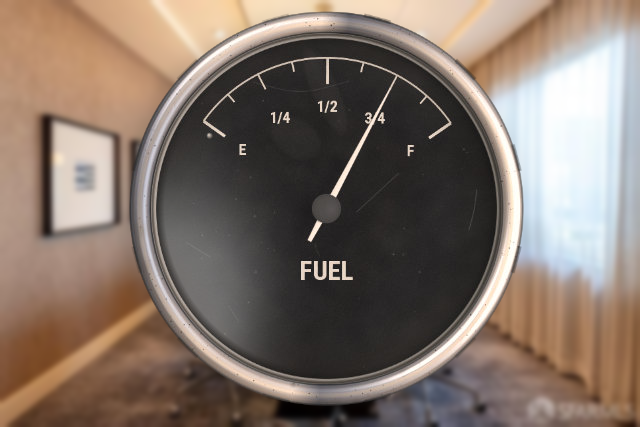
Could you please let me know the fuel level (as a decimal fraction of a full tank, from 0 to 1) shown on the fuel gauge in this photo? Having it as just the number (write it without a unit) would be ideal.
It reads 0.75
